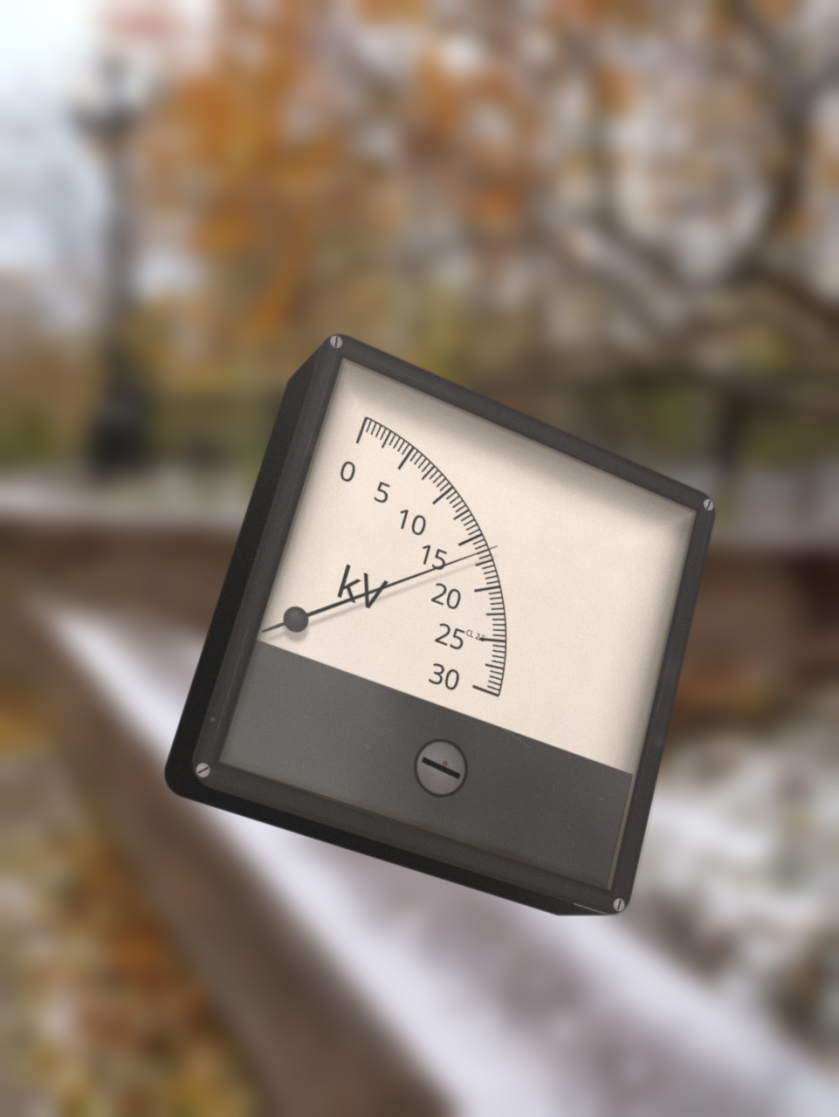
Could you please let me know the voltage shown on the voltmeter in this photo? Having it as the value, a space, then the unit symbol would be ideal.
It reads 16.5 kV
